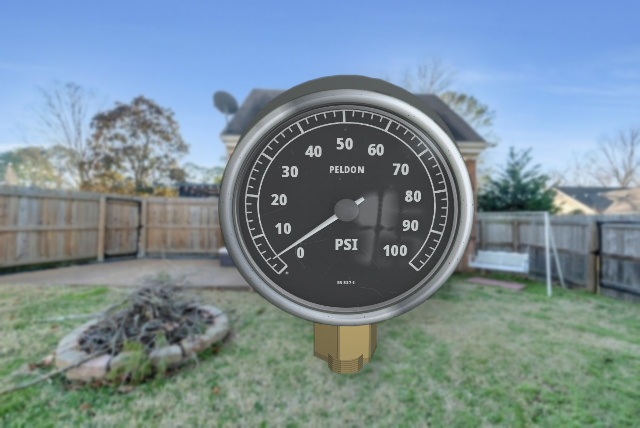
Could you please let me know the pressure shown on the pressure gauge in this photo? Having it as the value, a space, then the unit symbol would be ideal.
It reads 4 psi
